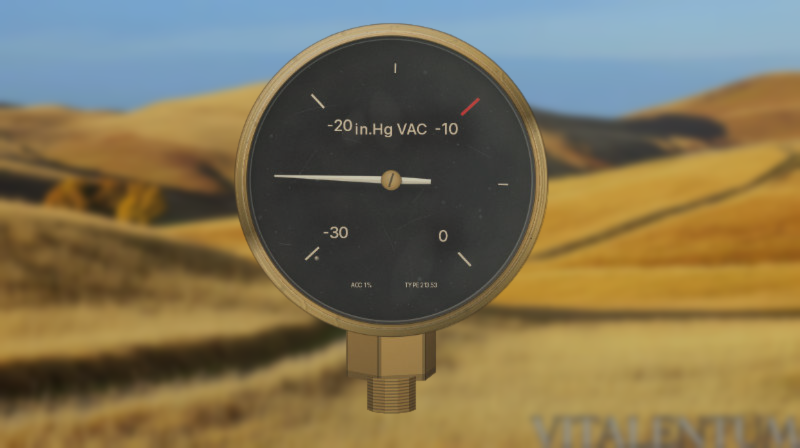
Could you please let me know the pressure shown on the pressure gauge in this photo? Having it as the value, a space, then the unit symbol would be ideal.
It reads -25 inHg
